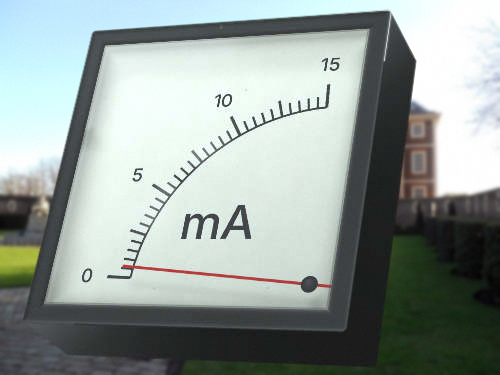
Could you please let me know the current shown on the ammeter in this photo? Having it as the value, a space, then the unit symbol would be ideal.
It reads 0.5 mA
